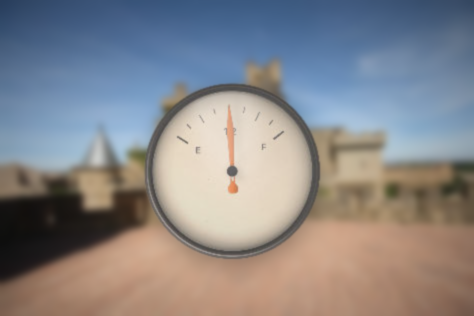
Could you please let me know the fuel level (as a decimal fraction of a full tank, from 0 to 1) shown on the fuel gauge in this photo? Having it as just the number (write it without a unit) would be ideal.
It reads 0.5
